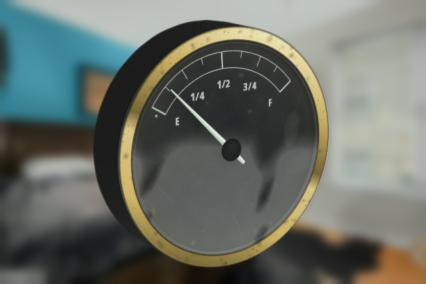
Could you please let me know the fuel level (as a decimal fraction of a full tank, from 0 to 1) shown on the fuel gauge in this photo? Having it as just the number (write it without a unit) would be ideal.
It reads 0.125
